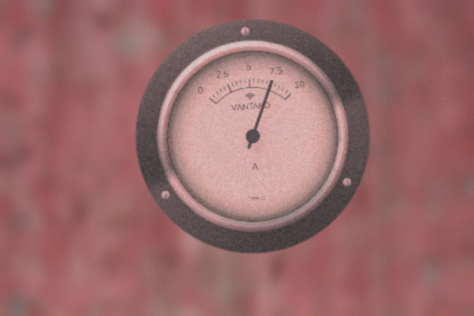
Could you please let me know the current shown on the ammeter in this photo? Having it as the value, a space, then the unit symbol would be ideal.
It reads 7.5 A
